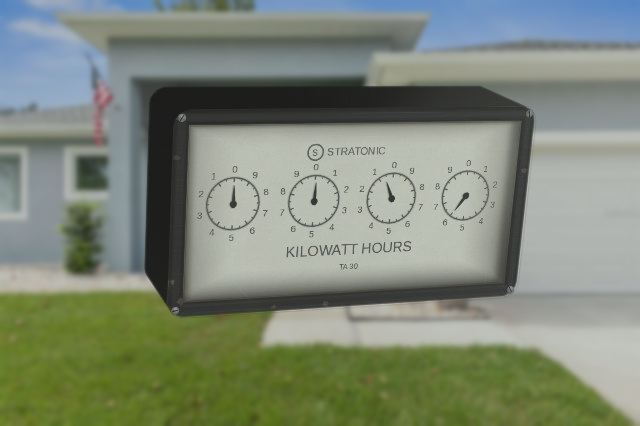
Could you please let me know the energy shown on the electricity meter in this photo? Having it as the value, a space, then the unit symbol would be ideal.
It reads 6 kWh
